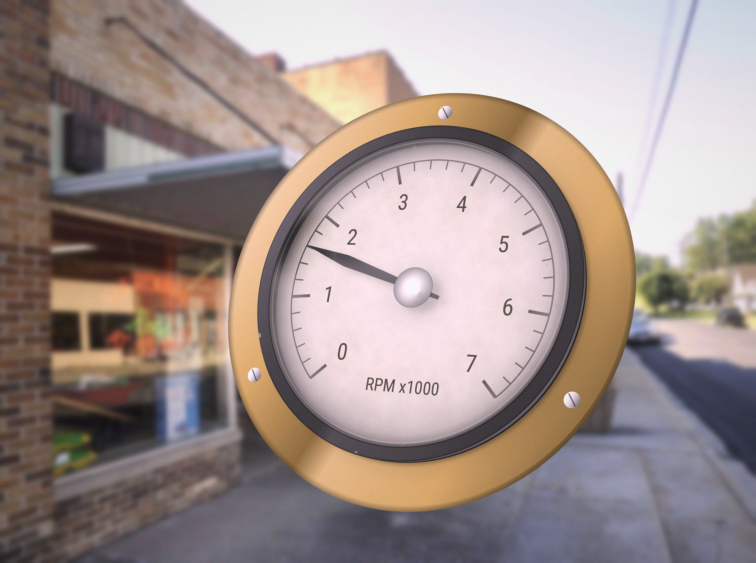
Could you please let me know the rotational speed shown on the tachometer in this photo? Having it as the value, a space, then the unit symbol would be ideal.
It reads 1600 rpm
